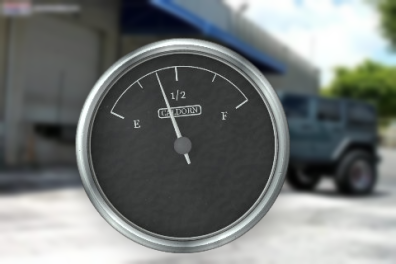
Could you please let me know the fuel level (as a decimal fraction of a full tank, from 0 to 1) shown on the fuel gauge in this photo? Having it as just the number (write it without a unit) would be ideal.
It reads 0.375
